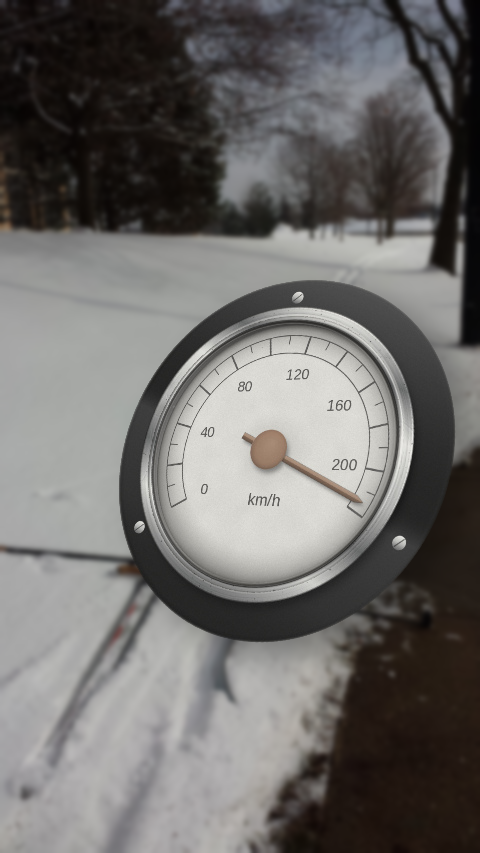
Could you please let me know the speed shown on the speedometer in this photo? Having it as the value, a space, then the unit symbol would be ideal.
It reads 215 km/h
